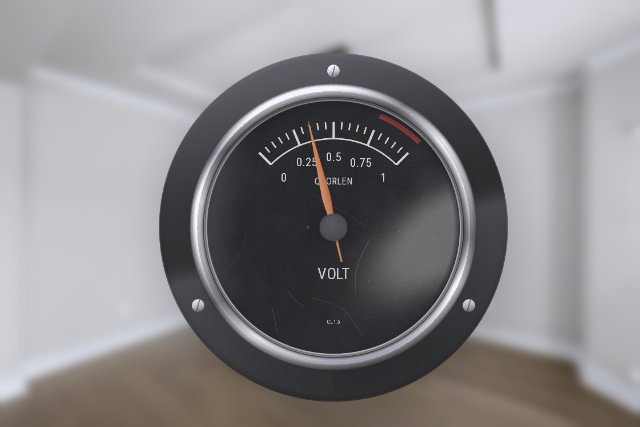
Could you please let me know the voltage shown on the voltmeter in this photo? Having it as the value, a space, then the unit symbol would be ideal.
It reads 0.35 V
